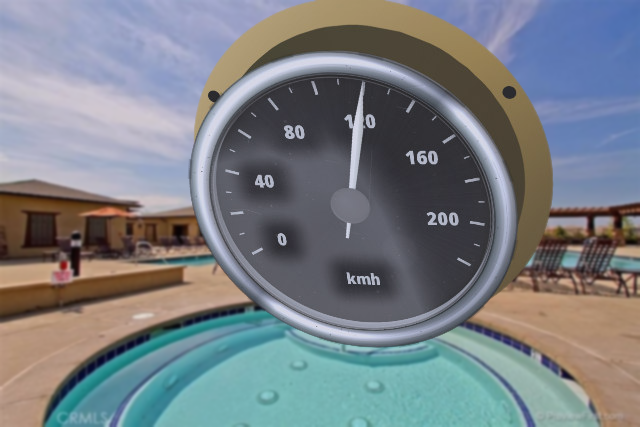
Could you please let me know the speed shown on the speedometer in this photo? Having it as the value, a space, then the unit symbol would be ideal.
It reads 120 km/h
